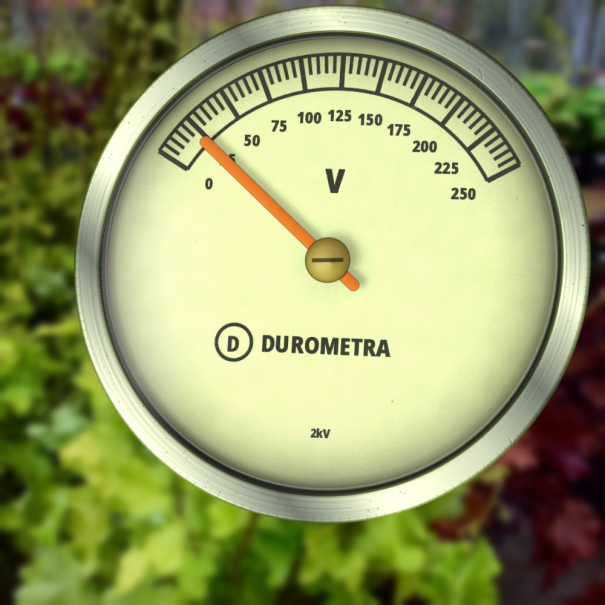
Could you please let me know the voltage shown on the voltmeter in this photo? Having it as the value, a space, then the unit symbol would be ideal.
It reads 22.5 V
